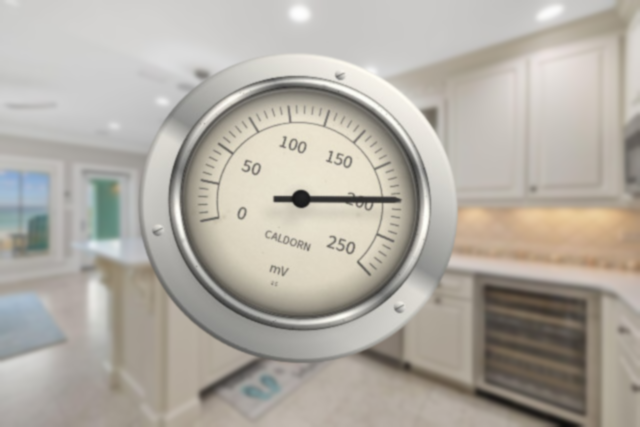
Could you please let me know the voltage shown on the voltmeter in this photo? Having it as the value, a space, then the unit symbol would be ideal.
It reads 200 mV
